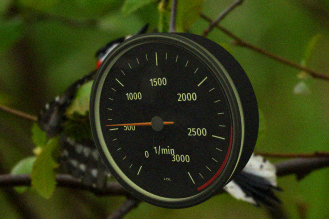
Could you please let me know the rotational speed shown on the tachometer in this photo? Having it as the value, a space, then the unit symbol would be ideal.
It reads 550 rpm
